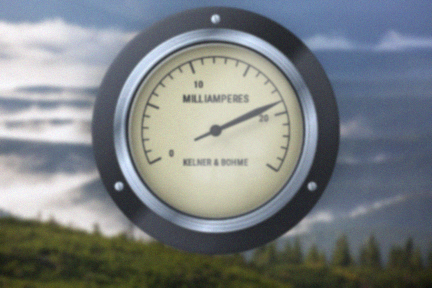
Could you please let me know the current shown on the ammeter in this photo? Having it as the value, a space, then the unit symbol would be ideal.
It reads 19 mA
